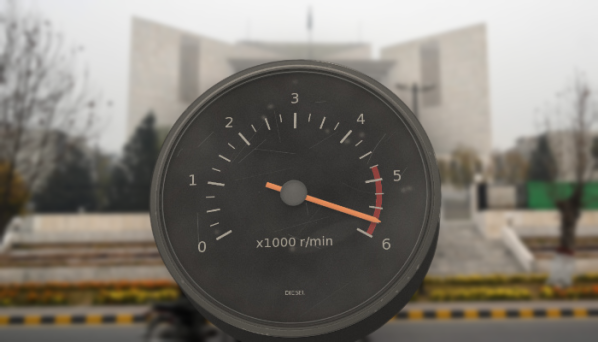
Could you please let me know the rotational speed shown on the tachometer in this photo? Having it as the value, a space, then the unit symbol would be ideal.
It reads 5750 rpm
